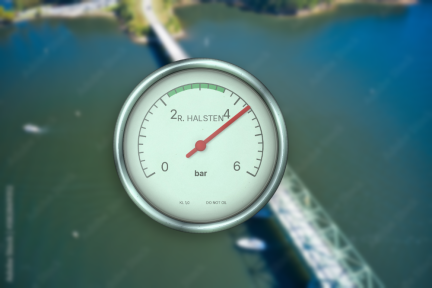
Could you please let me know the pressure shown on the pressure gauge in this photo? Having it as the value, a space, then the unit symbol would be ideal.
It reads 4.3 bar
